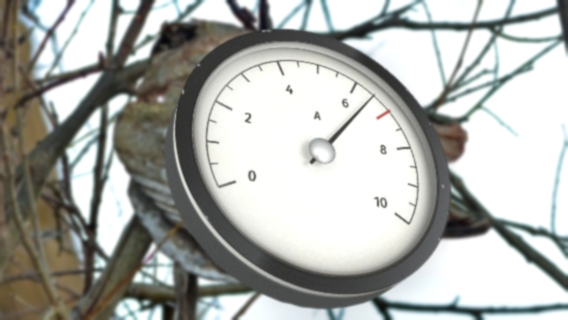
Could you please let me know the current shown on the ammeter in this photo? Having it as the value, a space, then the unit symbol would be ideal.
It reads 6.5 A
